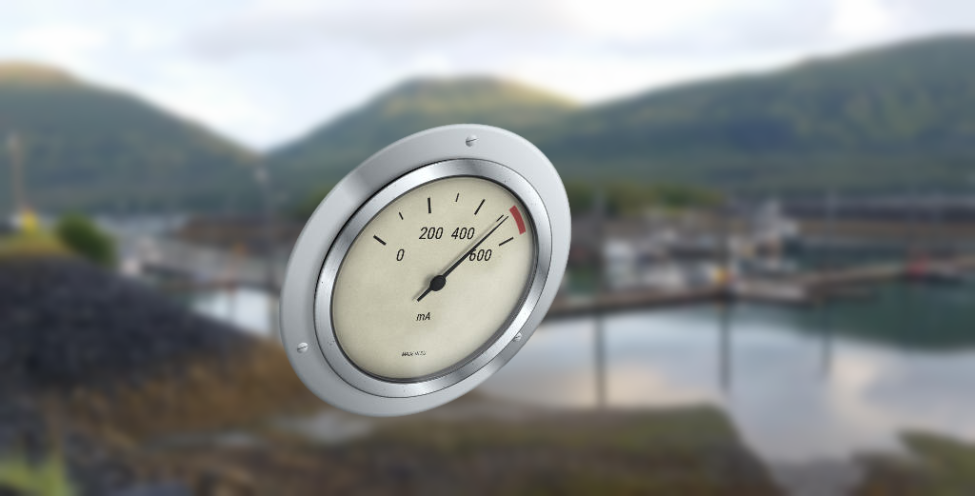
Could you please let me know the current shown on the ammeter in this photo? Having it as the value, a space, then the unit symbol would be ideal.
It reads 500 mA
